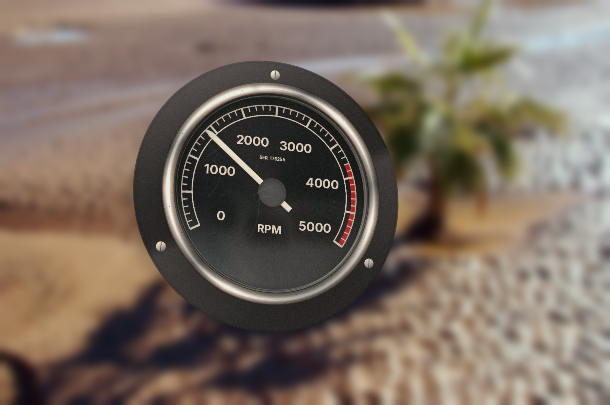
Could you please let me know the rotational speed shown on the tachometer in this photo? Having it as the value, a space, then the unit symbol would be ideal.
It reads 1400 rpm
